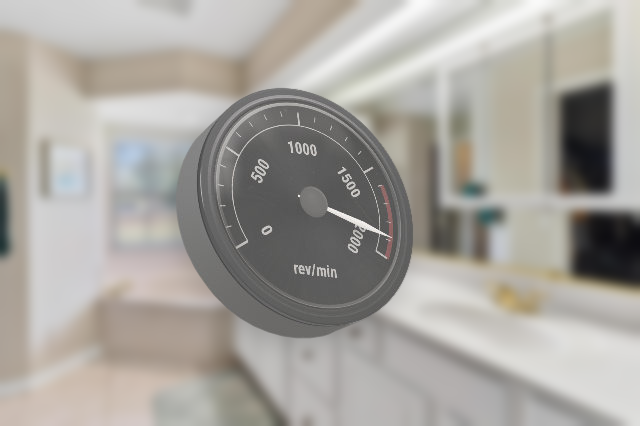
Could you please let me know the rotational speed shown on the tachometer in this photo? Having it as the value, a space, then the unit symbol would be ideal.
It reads 1900 rpm
